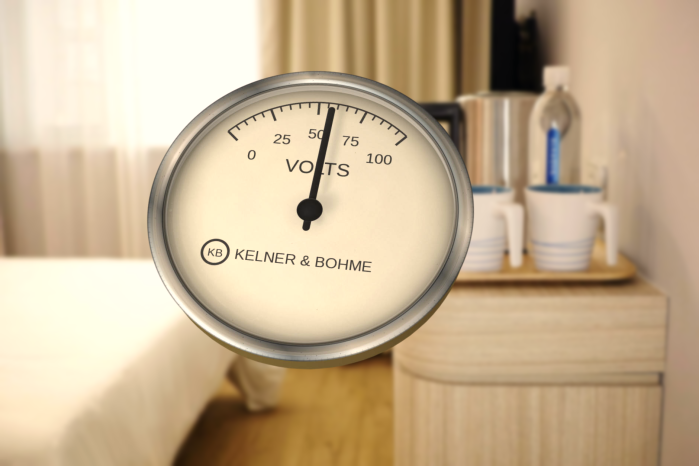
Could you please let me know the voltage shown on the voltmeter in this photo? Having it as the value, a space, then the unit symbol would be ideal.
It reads 57.5 V
